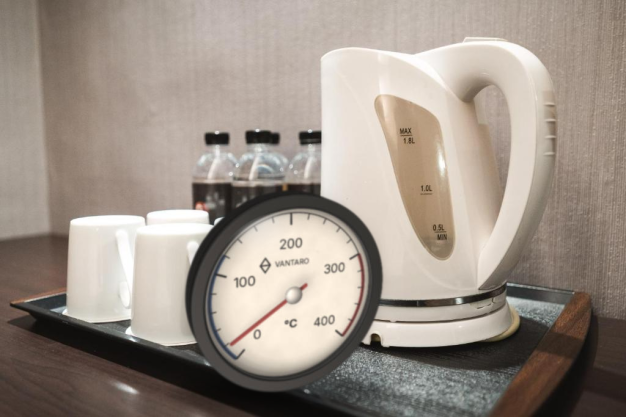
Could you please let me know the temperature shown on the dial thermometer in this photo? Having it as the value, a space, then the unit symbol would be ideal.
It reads 20 °C
